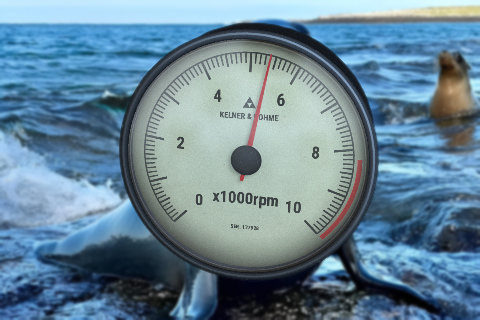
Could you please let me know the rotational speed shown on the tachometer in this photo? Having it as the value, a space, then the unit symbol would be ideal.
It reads 5400 rpm
